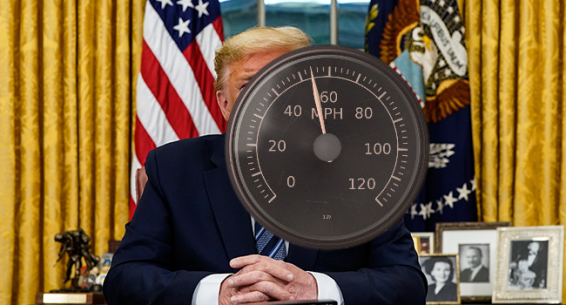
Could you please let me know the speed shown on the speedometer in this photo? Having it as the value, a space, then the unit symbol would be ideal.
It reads 54 mph
